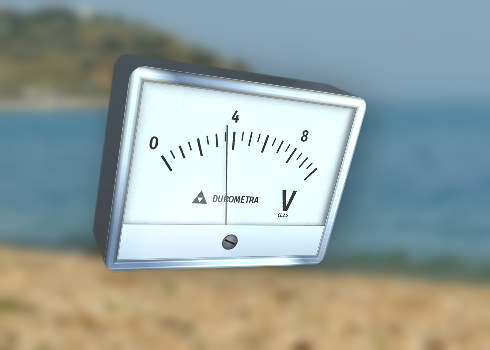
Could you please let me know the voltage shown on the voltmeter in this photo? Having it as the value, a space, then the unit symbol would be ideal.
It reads 3.5 V
